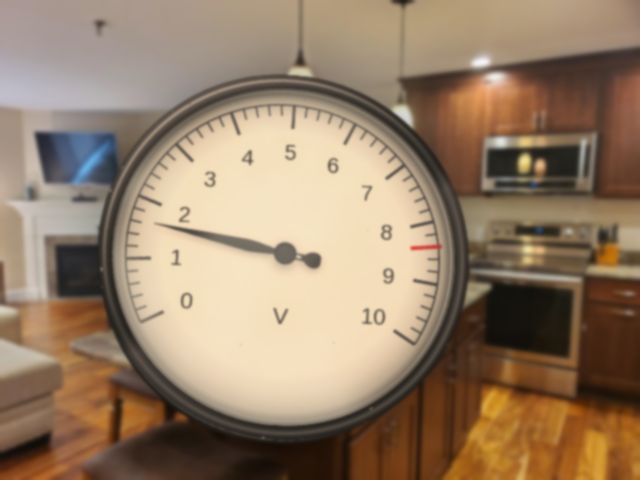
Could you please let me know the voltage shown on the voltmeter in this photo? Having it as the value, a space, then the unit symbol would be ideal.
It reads 1.6 V
